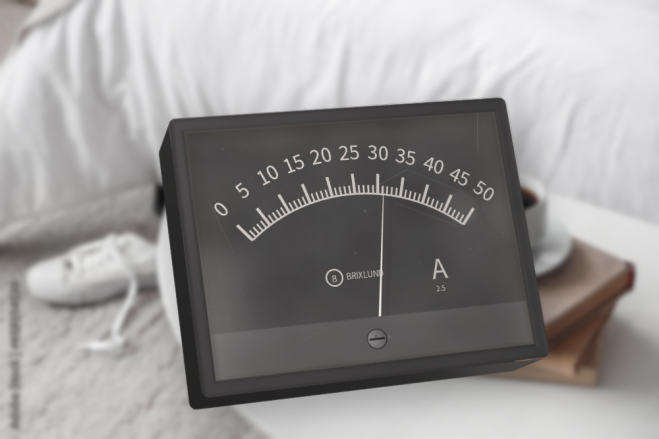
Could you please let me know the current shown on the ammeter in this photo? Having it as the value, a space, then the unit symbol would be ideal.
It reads 31 A
